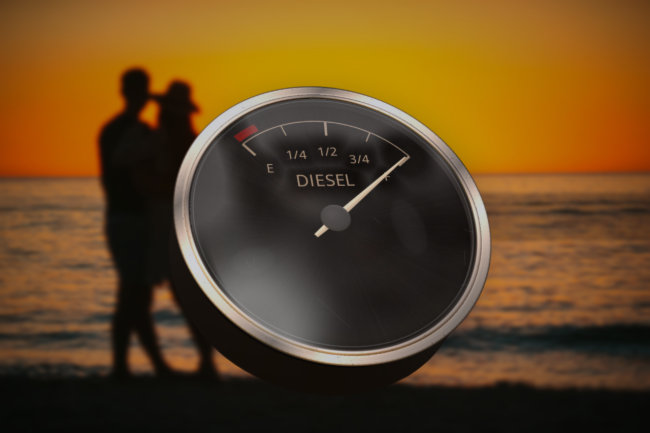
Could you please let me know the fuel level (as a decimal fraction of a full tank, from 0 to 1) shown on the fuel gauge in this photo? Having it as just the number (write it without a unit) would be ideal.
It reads 1
